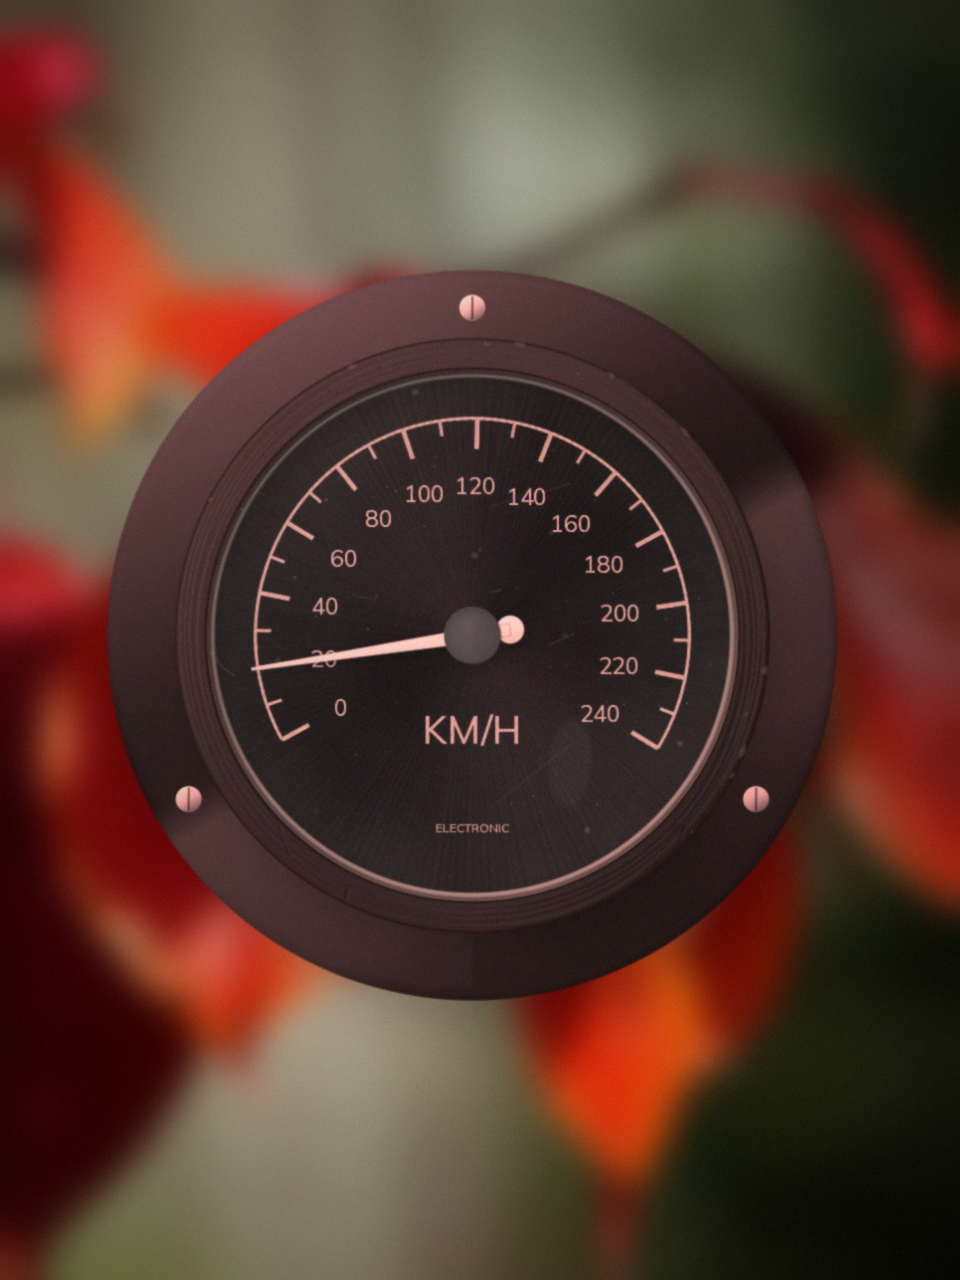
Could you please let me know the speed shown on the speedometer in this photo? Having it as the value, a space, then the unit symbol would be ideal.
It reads 20 km/h
